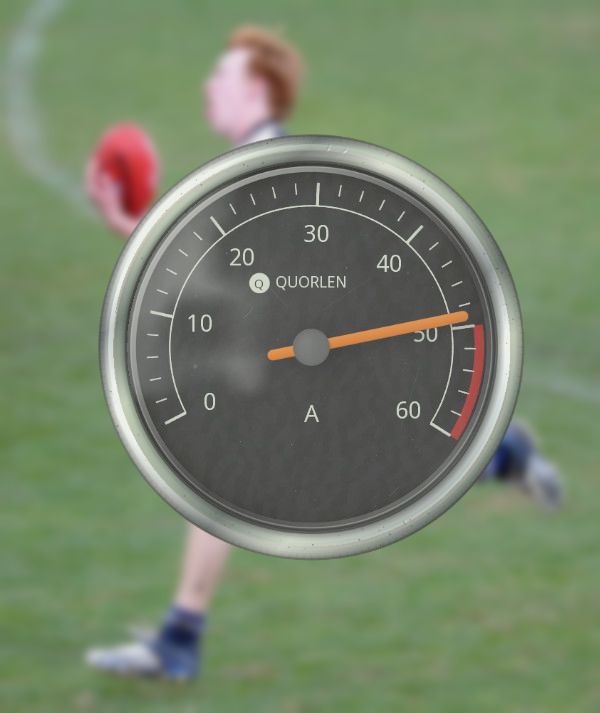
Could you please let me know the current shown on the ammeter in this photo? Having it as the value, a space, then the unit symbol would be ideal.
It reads 49 A
